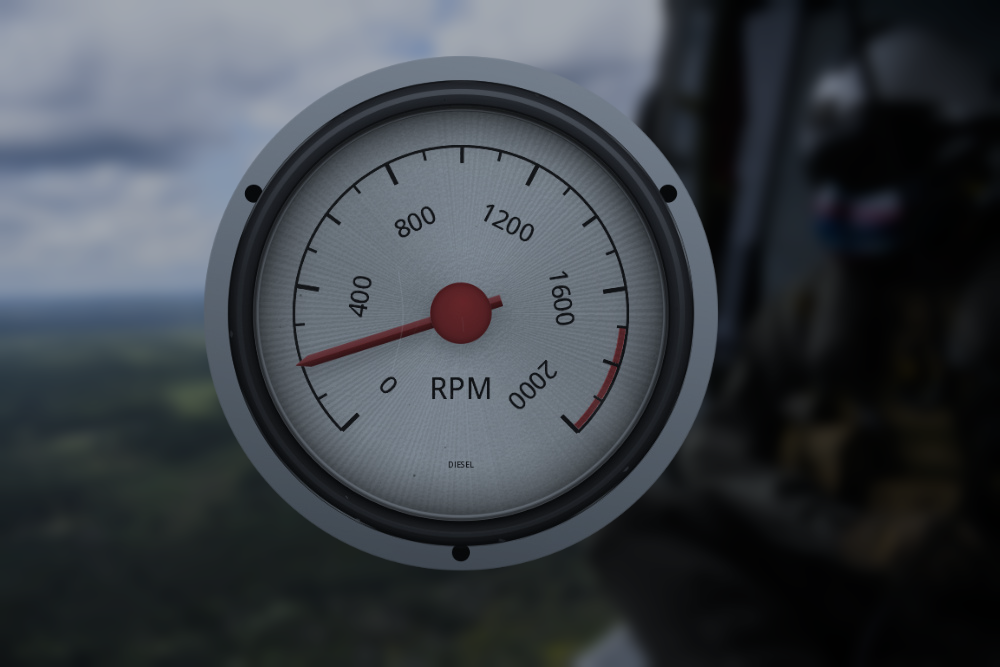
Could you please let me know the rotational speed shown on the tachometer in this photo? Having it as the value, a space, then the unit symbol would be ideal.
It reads 200 rpm
